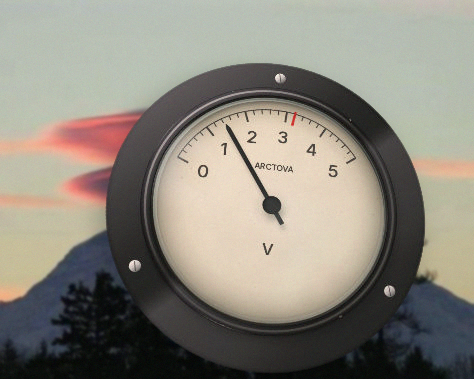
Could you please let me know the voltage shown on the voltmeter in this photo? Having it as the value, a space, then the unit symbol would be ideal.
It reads 1.4 V
